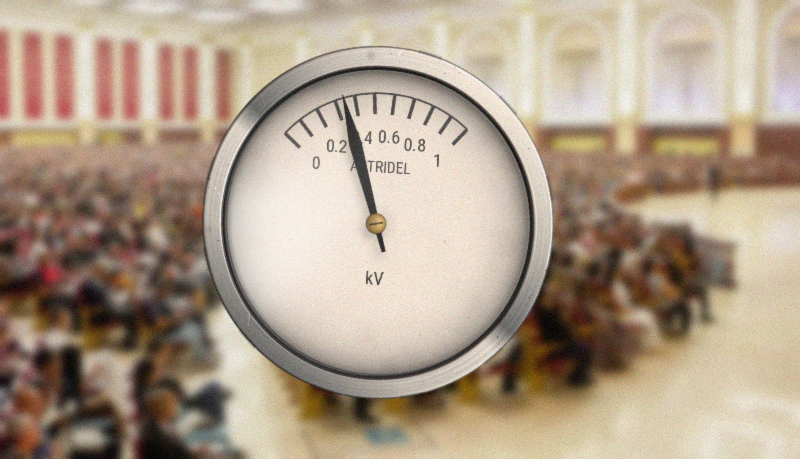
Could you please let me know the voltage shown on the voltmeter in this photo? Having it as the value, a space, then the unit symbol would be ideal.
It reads 0.35 kV
